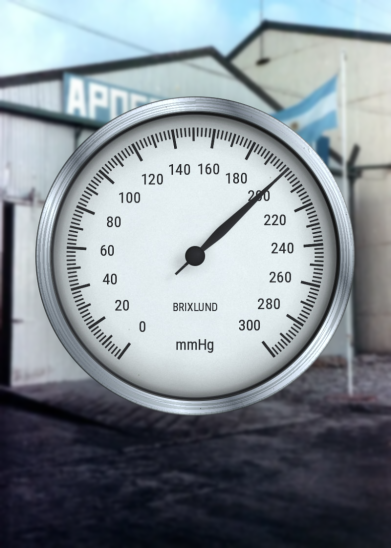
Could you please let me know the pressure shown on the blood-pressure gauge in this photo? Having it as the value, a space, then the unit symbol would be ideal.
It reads 200 mmHg
